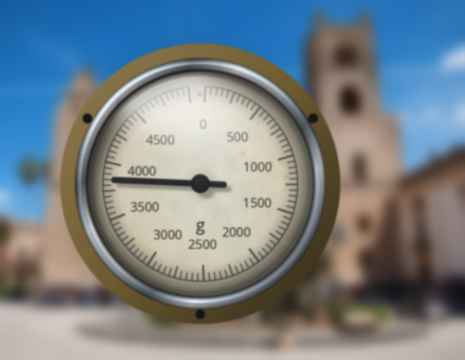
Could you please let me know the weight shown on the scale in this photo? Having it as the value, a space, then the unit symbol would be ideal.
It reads 3850 g
